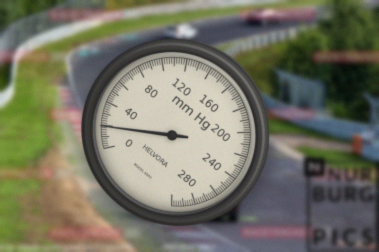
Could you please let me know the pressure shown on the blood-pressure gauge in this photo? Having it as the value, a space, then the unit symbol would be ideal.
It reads 20 mmHg
